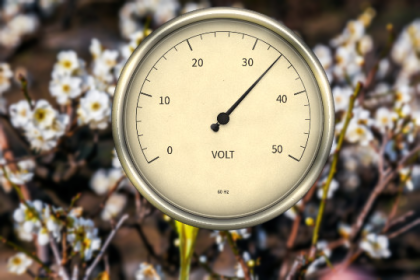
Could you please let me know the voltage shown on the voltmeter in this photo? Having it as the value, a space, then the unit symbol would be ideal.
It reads 34 V
